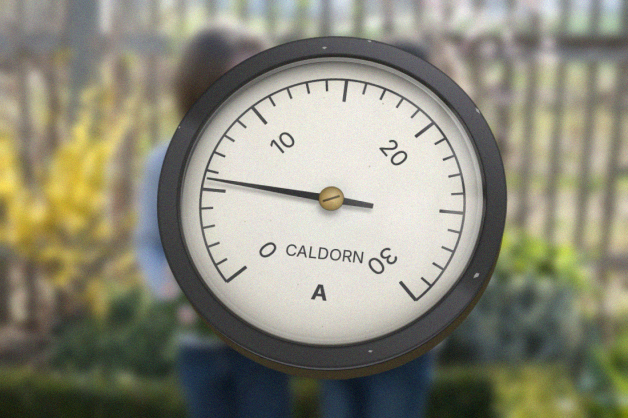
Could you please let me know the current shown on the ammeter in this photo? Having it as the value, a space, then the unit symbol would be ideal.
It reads 5.5 A
